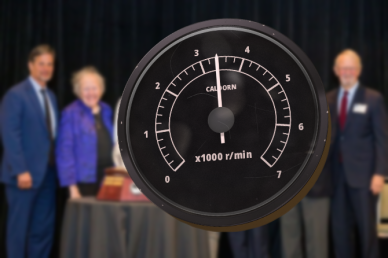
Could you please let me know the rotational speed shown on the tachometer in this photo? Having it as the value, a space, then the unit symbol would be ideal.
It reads 3400 rpm
